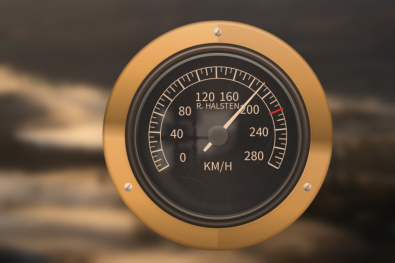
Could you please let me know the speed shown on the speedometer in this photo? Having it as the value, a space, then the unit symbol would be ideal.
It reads 190 km/h
